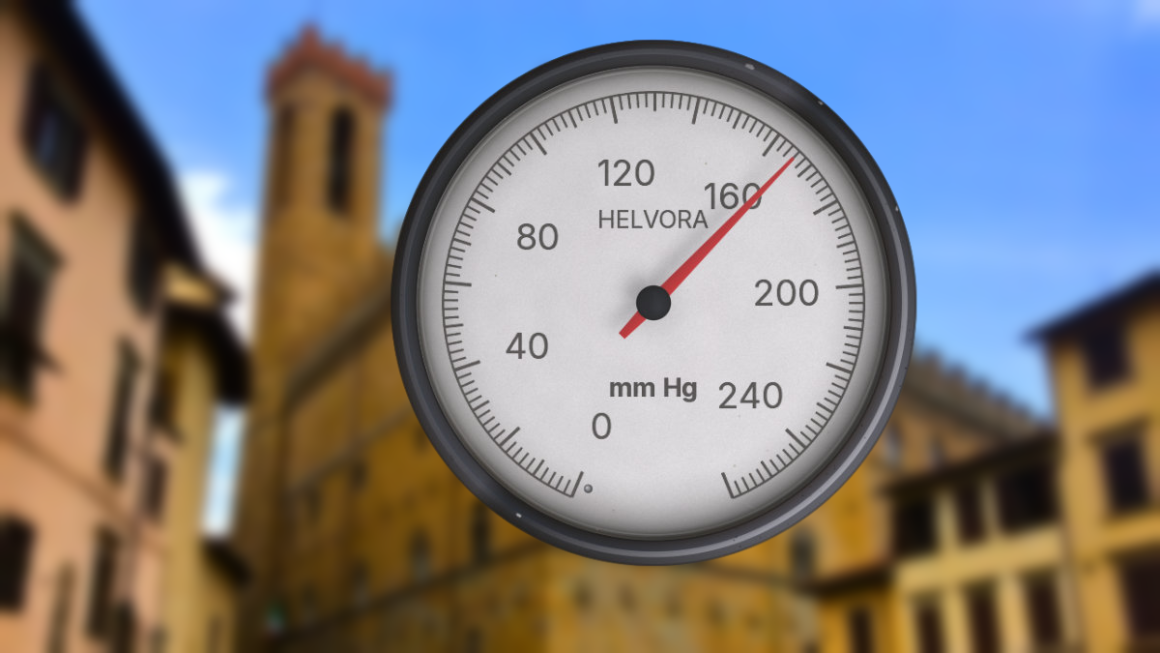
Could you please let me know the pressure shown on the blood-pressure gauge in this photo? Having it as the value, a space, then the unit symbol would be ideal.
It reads 166 mmHg
